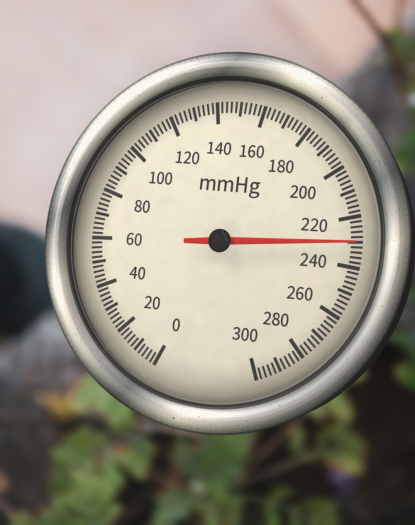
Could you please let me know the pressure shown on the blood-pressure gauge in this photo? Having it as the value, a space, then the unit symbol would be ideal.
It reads 230 mmHg
